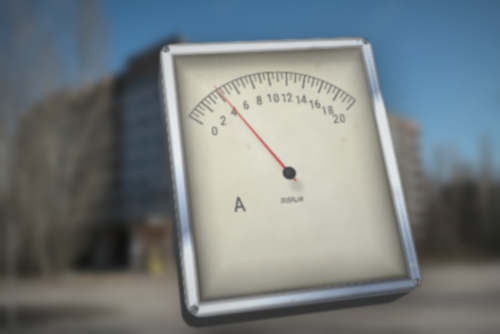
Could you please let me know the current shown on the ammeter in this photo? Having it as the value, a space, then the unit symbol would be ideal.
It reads 4 A
